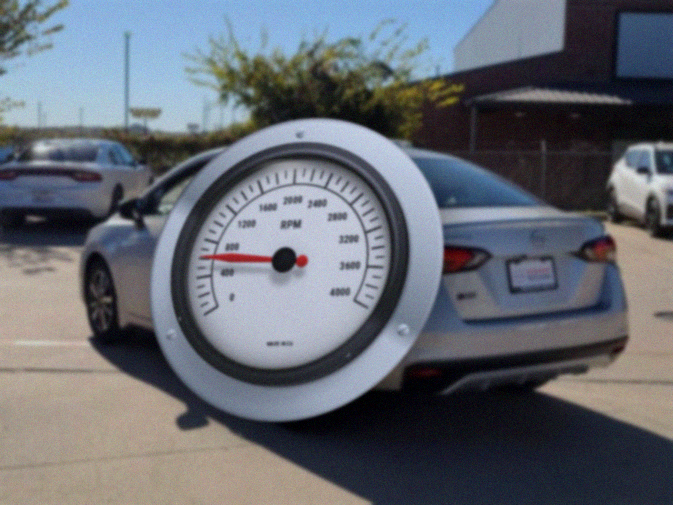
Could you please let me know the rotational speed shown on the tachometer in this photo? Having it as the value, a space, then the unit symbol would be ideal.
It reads 600 rpm
